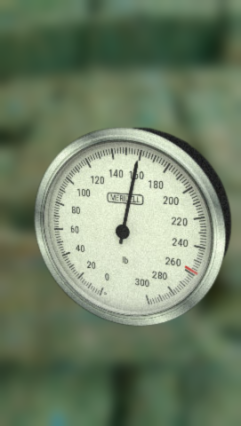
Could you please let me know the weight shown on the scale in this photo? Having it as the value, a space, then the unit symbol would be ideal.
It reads 160 lb
